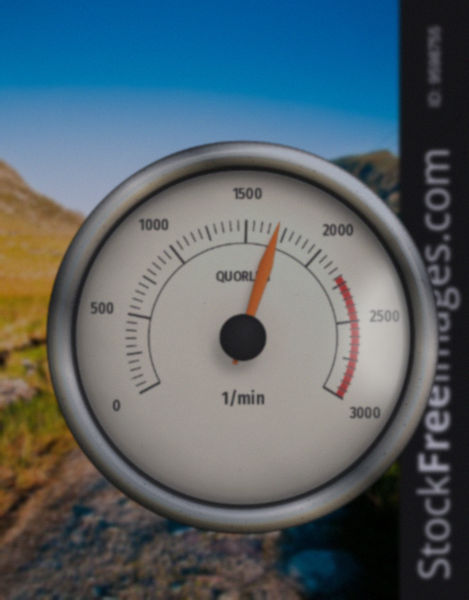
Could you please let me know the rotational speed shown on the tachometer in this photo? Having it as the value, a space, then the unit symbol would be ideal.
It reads 1700 rpm
